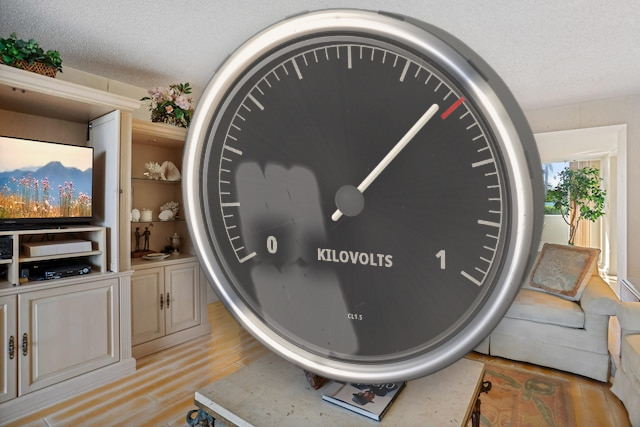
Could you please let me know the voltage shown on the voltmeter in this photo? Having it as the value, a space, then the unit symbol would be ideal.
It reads 0.68 kV
